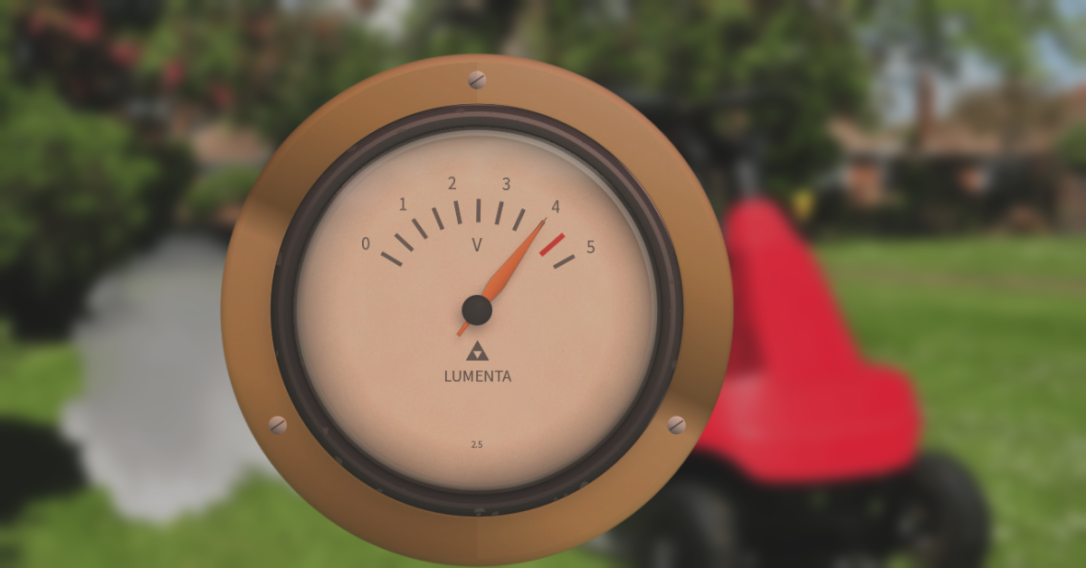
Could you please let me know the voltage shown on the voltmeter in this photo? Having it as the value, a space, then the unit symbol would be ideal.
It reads 4 V
